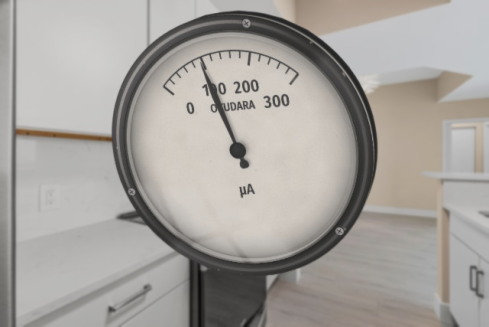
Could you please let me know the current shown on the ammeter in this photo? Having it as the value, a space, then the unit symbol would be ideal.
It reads 100 µA
